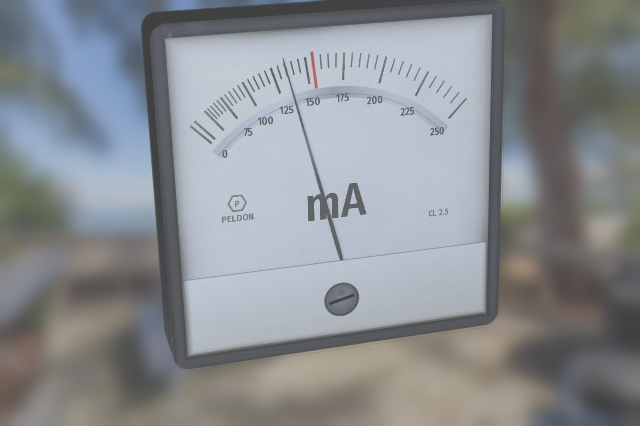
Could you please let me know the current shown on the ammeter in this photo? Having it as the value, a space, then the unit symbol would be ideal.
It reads 135 mA
